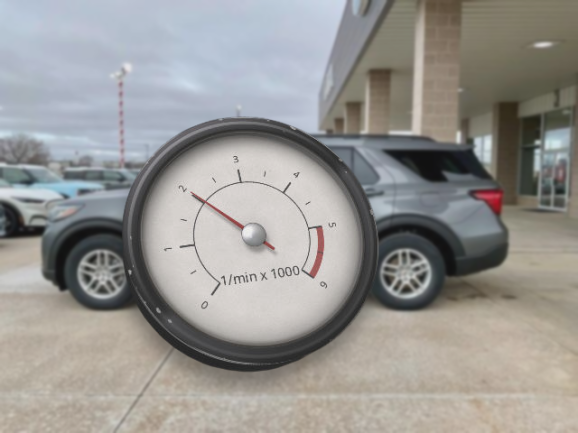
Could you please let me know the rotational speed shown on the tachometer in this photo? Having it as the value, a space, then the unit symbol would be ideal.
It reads 2000 rpm
